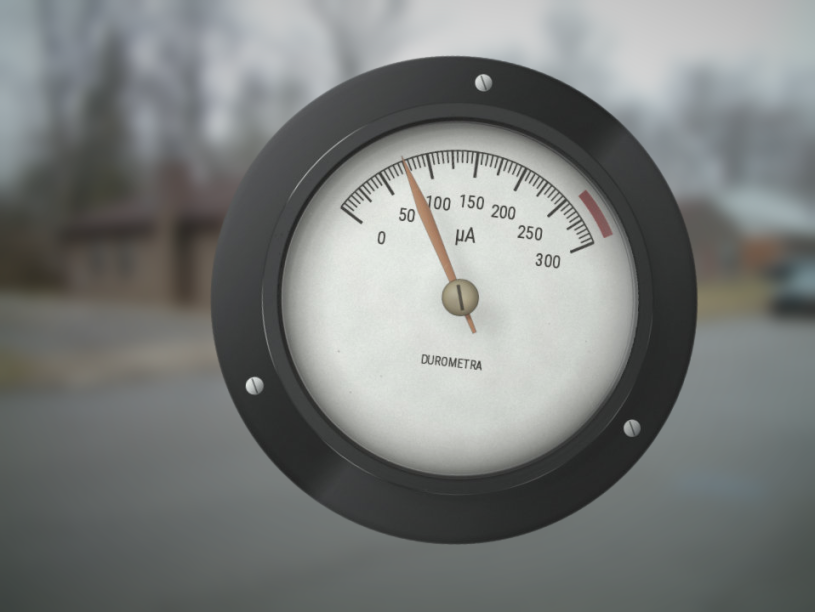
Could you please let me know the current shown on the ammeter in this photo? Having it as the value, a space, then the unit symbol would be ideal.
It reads 75 µA
